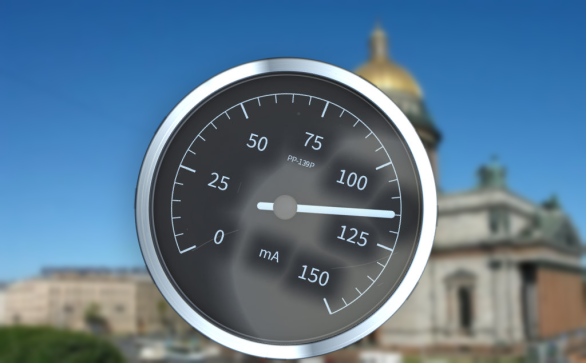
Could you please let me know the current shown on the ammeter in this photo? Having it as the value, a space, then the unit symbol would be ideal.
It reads 115 mA
